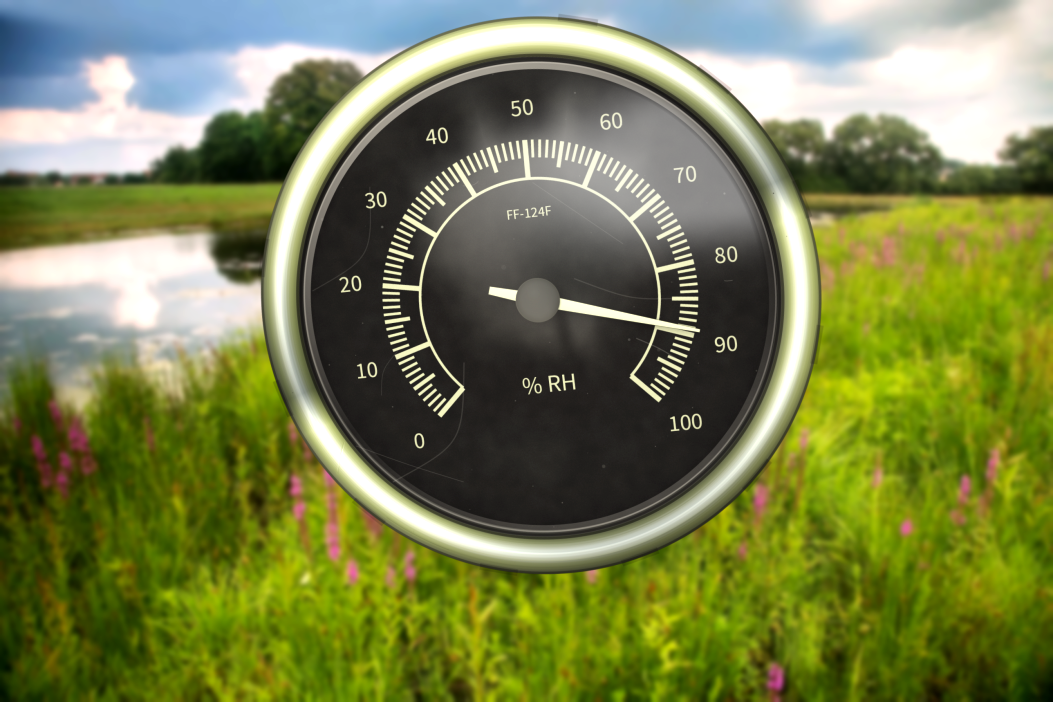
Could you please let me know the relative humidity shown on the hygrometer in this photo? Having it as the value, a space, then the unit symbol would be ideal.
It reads 89 %
